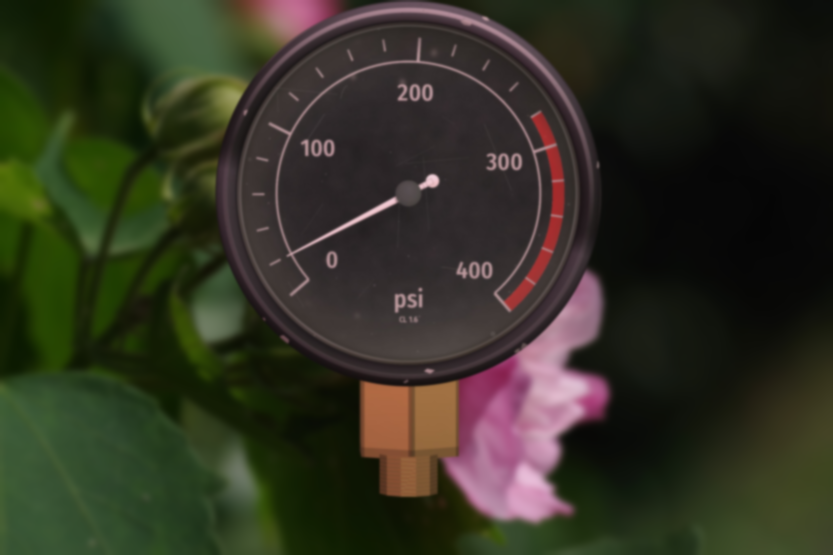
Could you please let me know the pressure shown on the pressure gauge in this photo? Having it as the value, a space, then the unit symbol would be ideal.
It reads 20 psi
